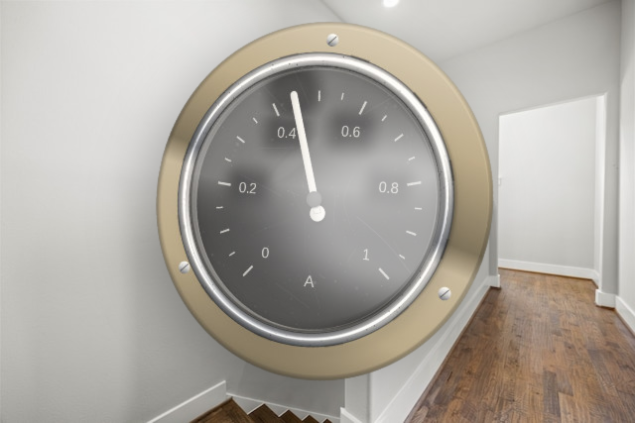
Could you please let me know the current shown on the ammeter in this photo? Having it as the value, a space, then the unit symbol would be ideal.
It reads 0.45 A
